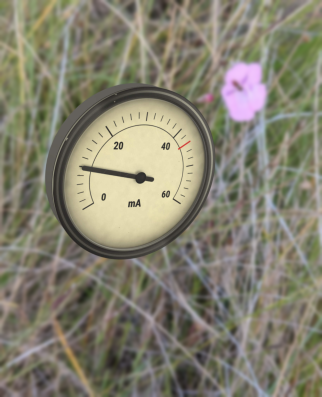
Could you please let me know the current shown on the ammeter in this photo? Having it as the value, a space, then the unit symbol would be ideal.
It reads 10 mA
